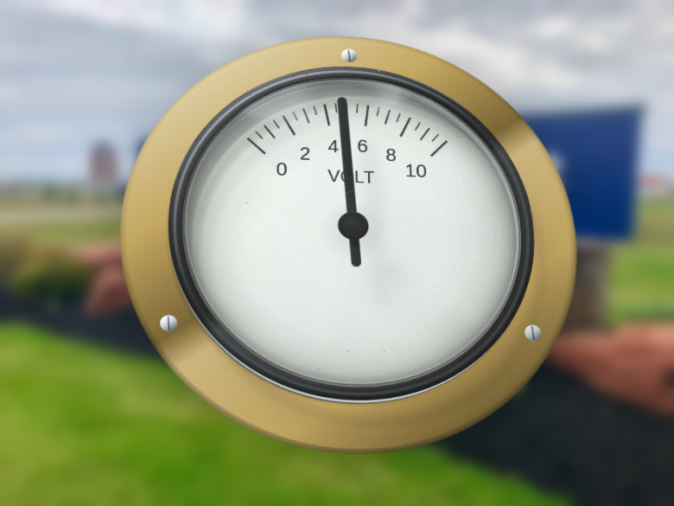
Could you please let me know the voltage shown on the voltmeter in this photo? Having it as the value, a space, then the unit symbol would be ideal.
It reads 4.75 V
